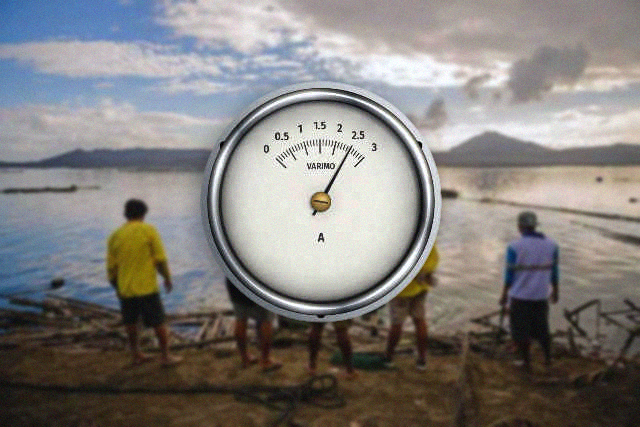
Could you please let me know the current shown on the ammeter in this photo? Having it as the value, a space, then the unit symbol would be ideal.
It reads 2.5 A
